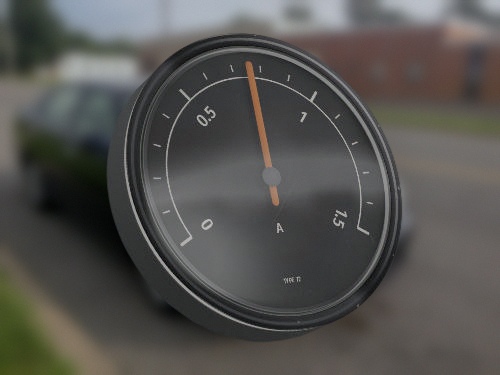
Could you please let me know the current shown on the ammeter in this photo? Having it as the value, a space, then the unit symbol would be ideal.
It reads 0.75 A
